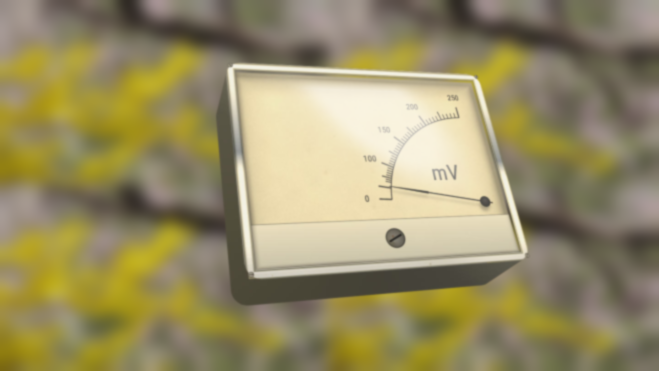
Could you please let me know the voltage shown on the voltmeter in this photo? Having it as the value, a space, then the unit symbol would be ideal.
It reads 50 mV
